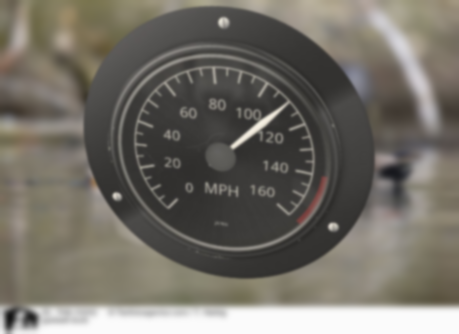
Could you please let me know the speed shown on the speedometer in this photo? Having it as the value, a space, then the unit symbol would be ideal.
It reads 110 mph
